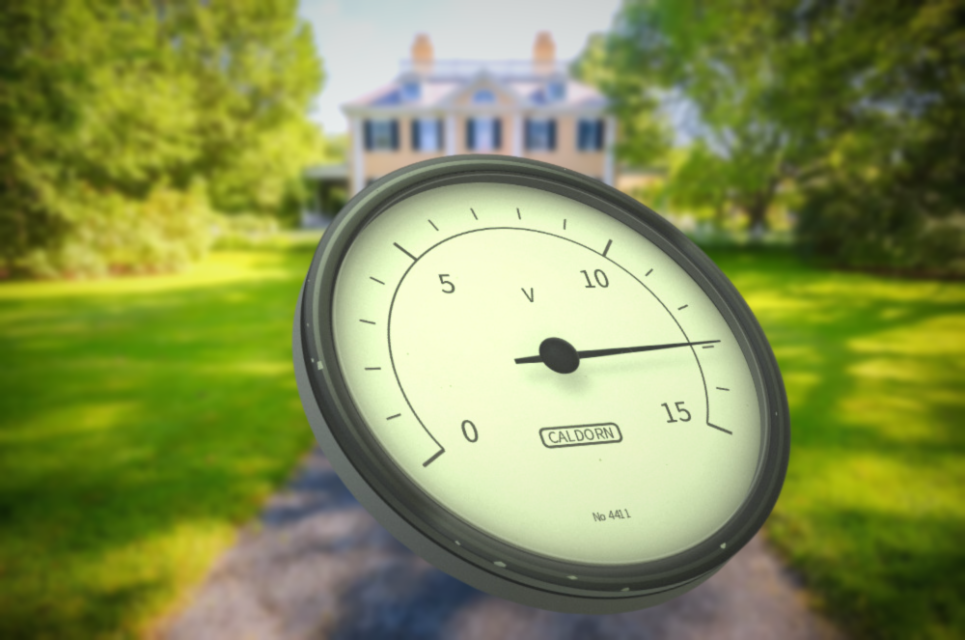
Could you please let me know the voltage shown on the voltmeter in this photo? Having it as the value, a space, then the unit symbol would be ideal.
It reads 13 V
